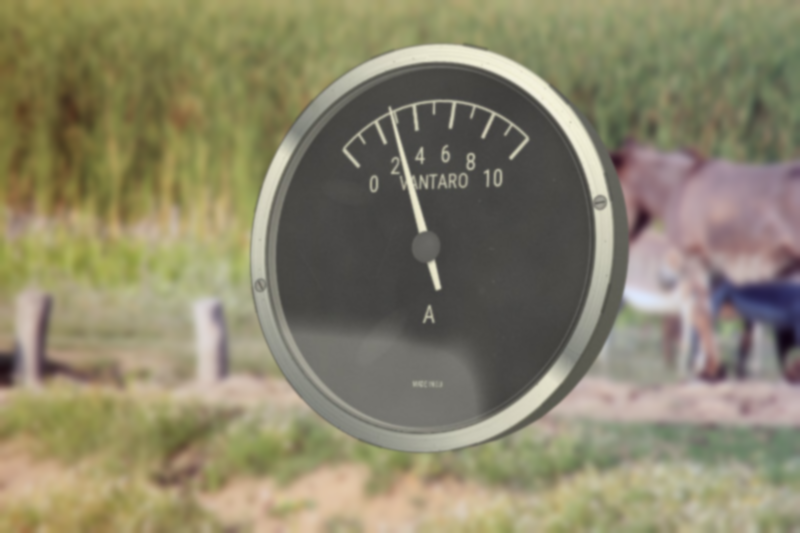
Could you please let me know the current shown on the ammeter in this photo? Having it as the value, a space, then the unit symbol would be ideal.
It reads 3 A
